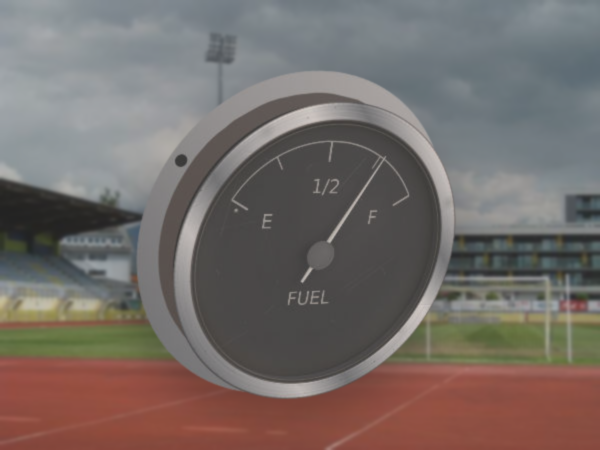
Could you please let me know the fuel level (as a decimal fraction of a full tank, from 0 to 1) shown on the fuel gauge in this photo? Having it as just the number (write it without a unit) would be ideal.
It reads 0.75
